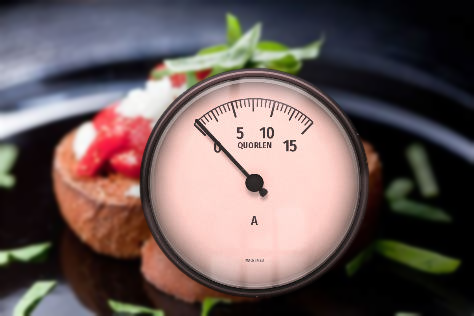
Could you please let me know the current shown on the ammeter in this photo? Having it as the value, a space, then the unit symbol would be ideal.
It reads 0.5 A
